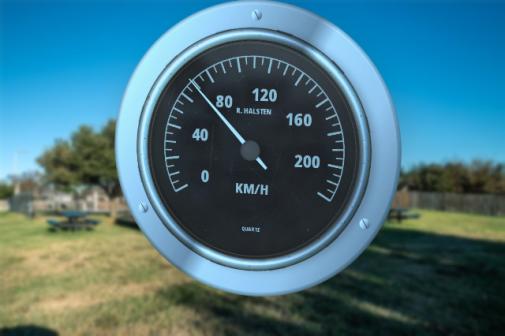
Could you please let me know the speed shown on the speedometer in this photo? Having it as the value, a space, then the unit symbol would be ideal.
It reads 70 km/h
